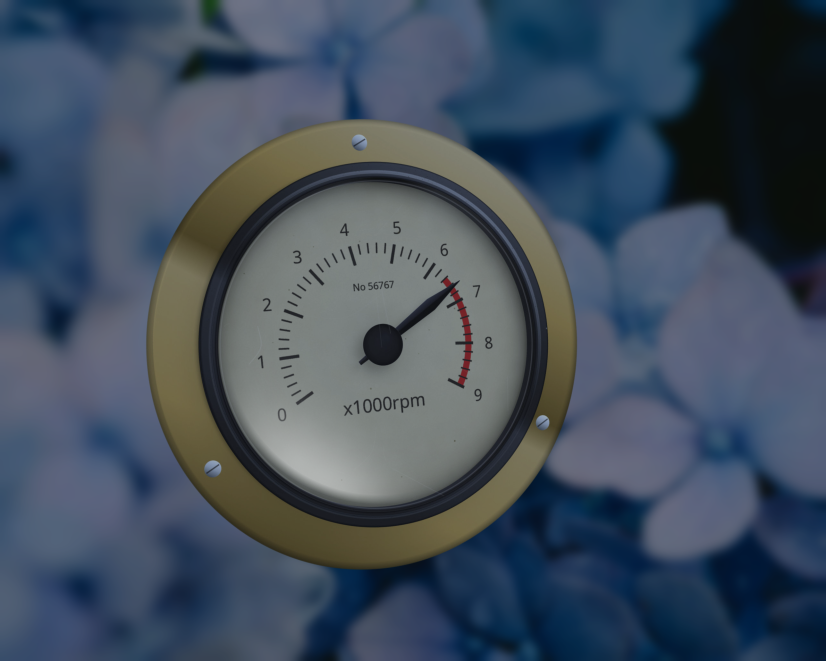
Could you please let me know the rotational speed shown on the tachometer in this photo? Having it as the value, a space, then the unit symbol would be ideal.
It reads 6600 rpm
